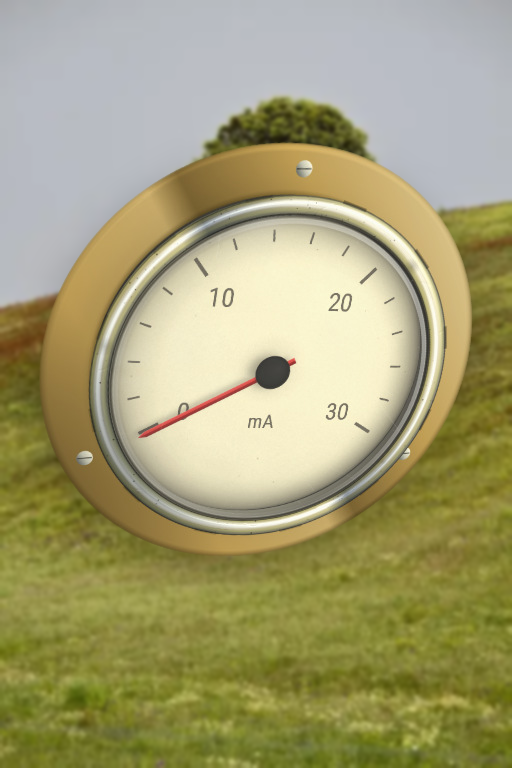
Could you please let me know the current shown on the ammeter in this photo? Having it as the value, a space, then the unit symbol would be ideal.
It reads 0 mA
